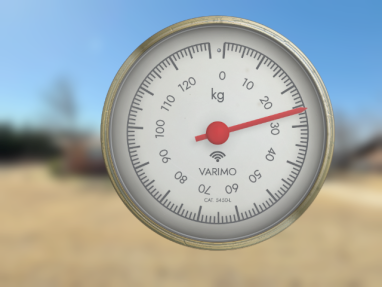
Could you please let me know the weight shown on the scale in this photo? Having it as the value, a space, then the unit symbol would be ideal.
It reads 26 kg
